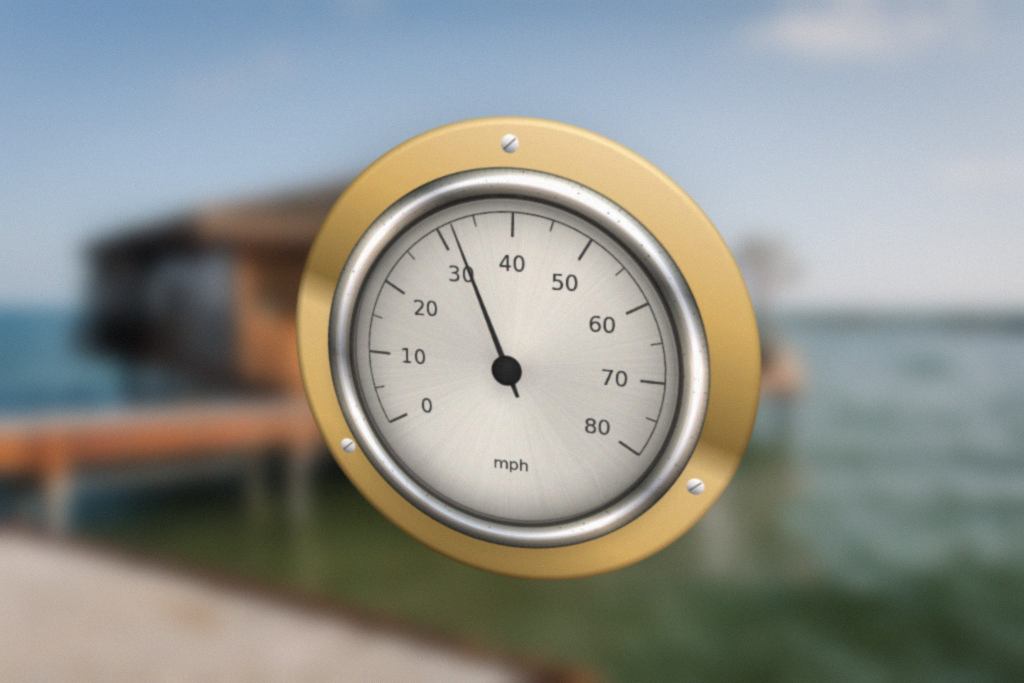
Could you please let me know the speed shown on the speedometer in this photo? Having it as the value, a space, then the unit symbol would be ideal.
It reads 32.5 mph
